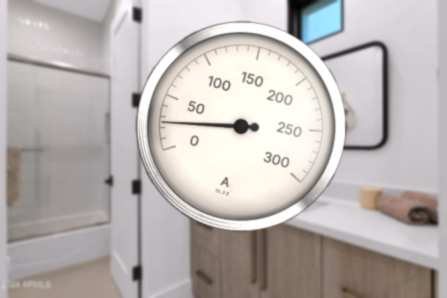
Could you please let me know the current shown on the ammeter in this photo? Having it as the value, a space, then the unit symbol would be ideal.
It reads 25 A
